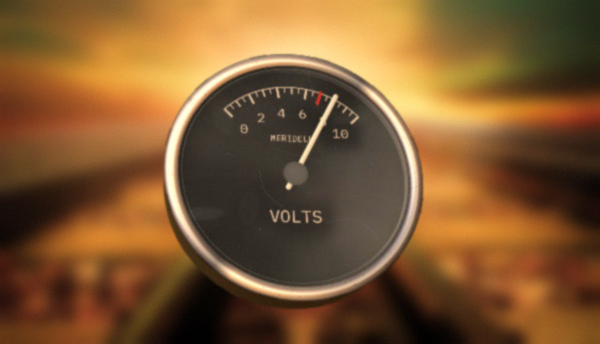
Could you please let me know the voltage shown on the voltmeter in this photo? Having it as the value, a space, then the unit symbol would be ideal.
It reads 8 V
